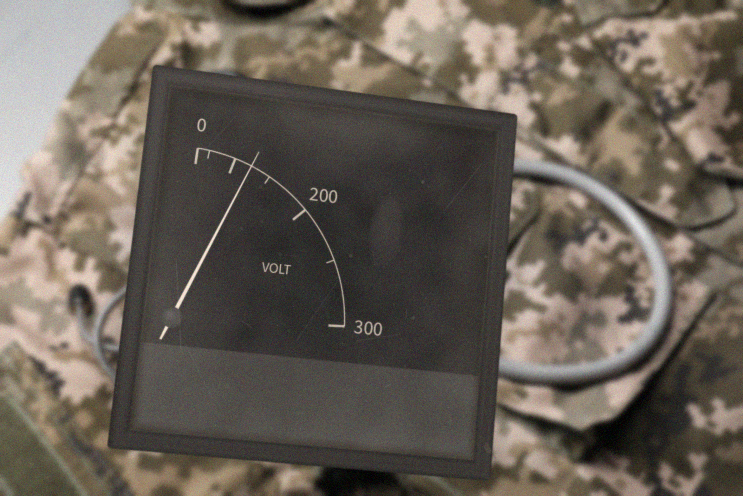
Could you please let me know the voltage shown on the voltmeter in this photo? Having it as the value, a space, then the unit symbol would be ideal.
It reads 125 V
